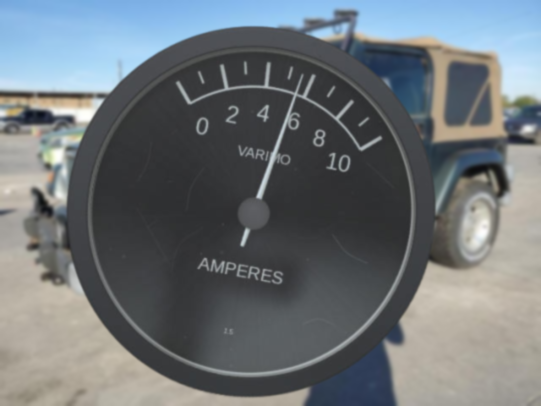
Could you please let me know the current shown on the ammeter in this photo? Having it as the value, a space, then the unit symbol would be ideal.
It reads 5.5 A
